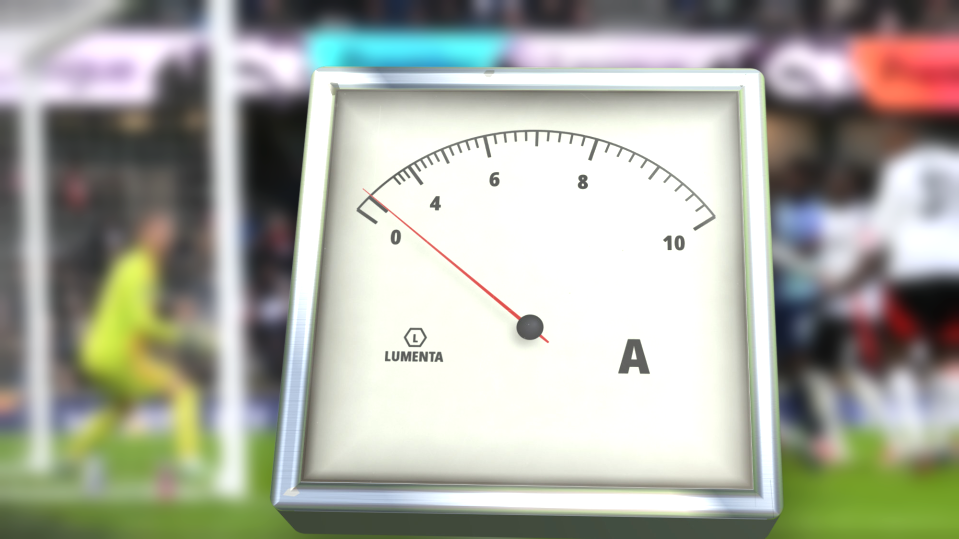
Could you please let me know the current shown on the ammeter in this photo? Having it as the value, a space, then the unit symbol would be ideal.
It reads 2 A
